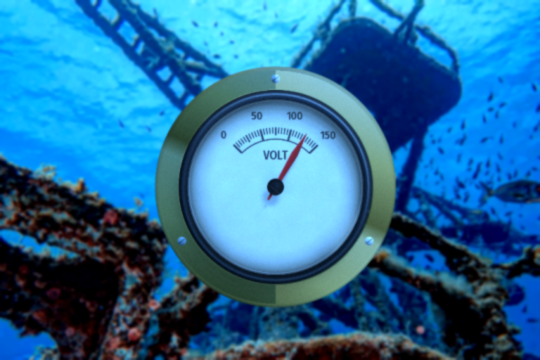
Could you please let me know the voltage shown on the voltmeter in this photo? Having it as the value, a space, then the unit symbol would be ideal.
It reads 125 V
